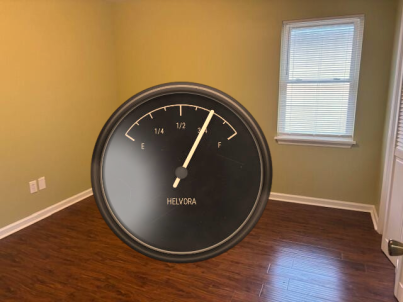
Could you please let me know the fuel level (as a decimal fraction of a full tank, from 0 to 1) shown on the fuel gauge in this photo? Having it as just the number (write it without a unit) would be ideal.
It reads 0.75
